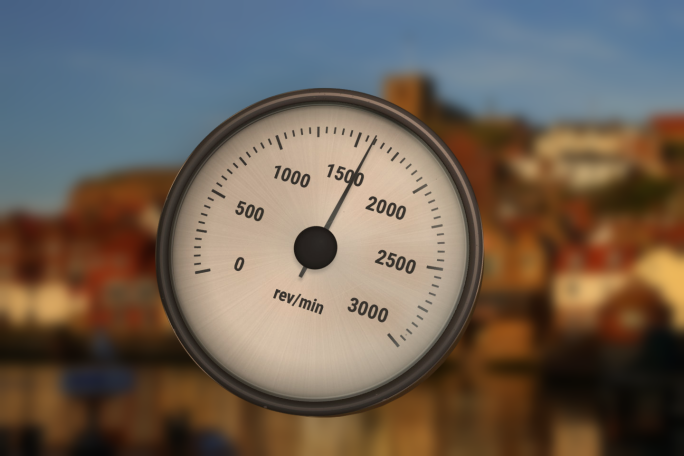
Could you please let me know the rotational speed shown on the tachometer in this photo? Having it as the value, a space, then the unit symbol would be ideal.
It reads 1600 rpm
